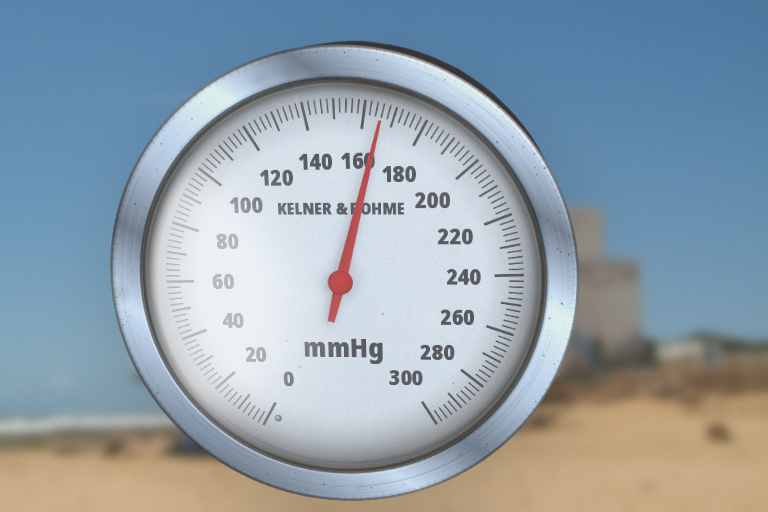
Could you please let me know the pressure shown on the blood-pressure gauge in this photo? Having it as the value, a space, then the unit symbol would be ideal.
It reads 166 mmHg
